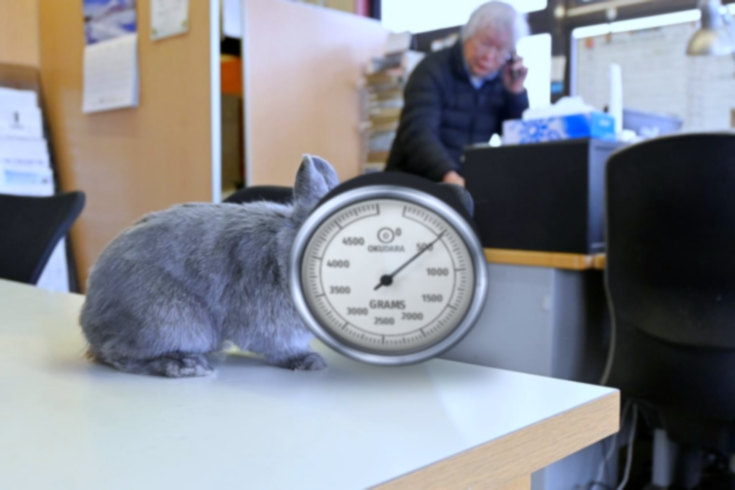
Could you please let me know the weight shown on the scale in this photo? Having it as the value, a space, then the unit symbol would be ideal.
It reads 500 g
